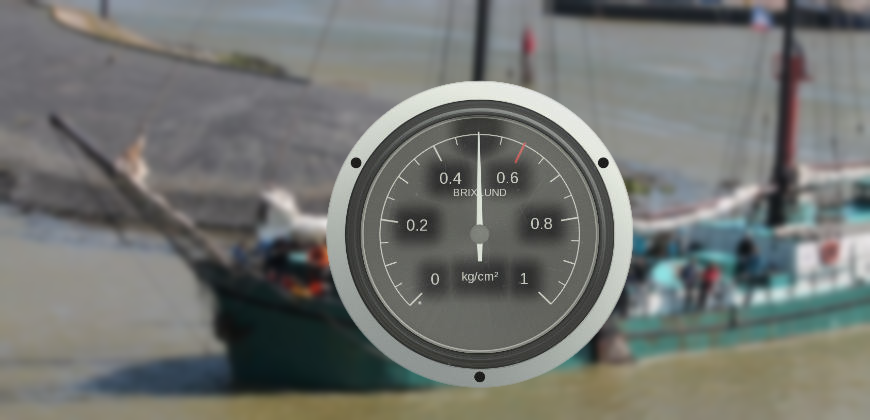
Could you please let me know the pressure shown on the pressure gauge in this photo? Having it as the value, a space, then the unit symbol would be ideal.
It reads 0.5 kg/cm²
